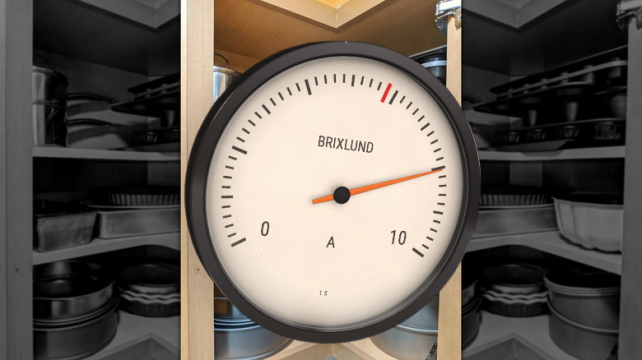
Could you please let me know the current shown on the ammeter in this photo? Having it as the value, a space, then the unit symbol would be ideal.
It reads 8 A
